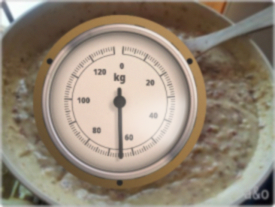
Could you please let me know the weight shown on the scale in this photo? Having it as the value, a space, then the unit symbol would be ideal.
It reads 65 kg
